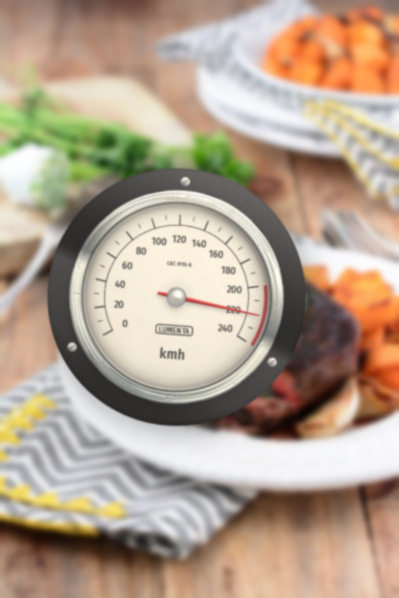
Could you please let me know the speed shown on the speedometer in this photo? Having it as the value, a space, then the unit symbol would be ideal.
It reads 220 km/h
